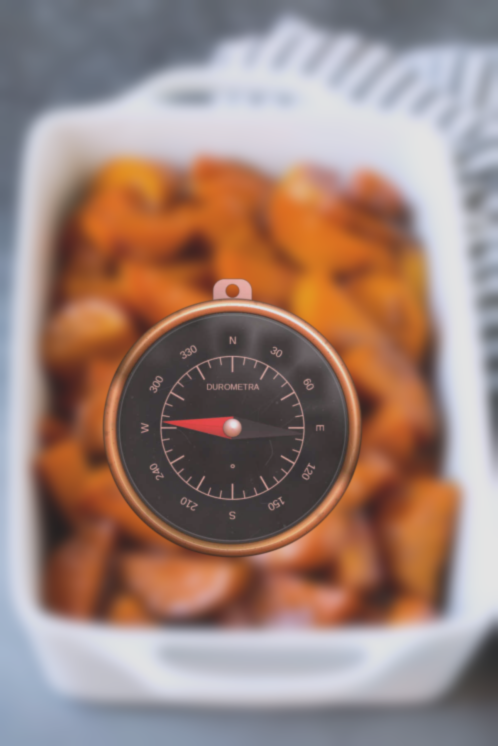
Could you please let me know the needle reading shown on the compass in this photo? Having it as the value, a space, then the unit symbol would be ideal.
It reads 275 °
